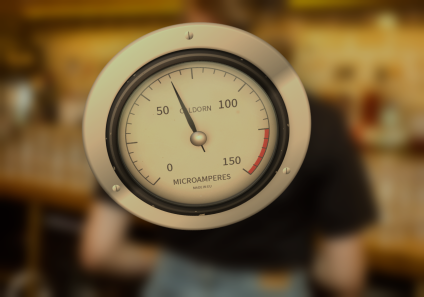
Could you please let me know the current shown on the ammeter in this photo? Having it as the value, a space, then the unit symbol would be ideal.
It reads 65 µA
